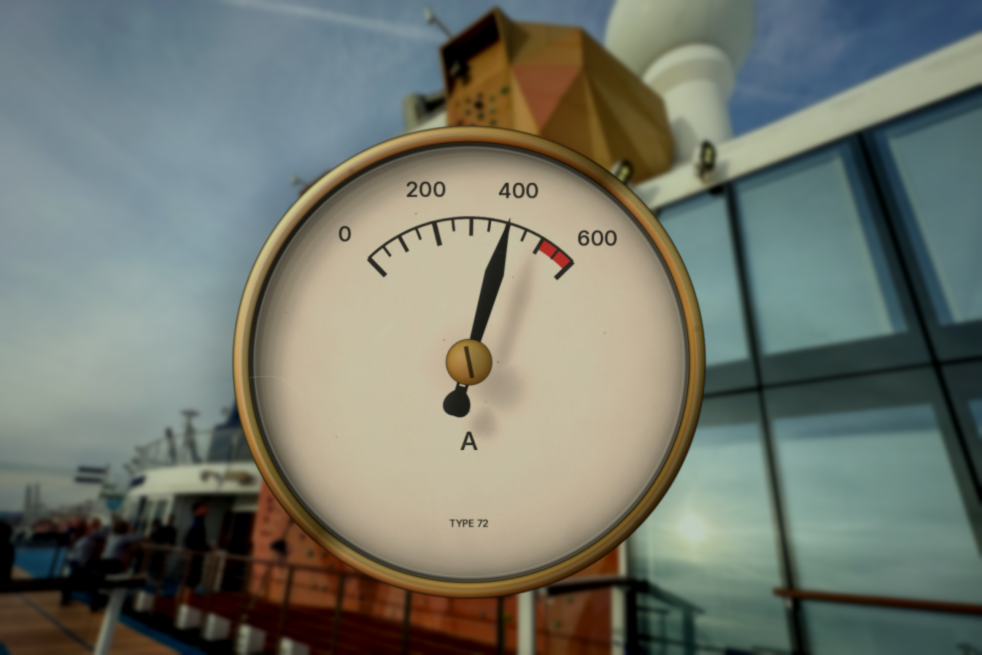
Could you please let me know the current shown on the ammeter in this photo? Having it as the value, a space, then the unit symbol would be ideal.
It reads 400 A
